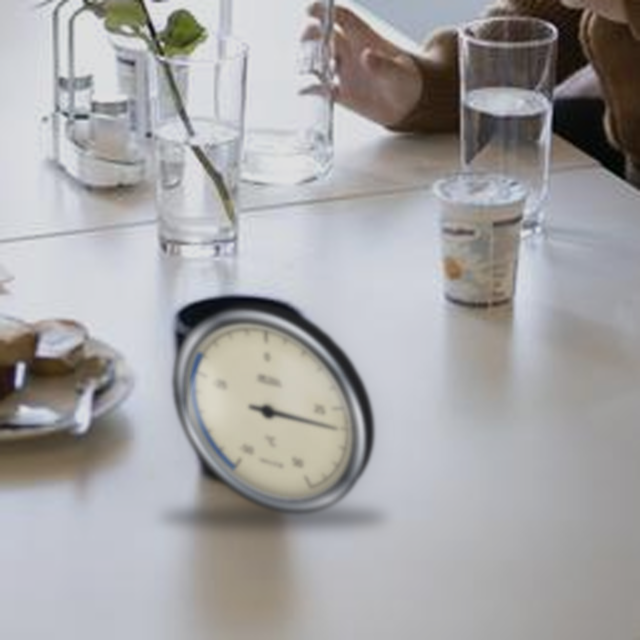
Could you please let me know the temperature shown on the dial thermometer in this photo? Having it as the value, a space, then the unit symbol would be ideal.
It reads 30 °C
